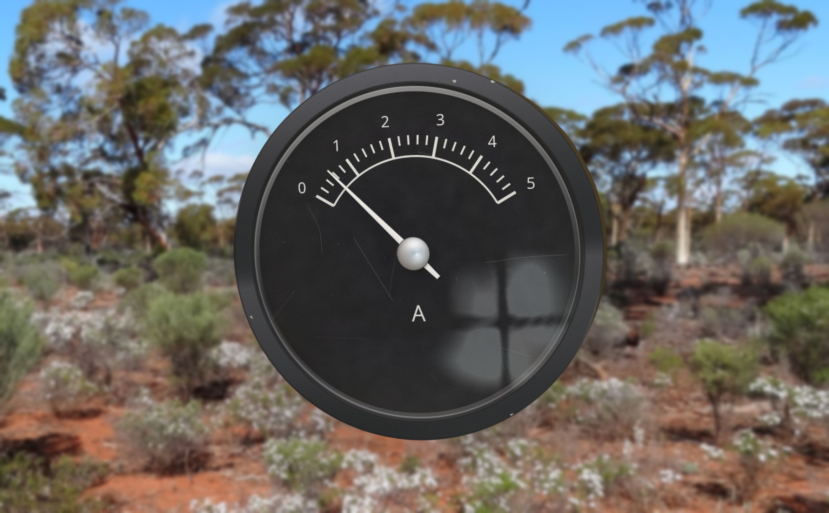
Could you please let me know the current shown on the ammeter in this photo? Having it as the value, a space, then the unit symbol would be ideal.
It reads 0.6 A
